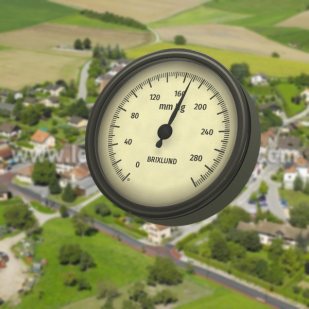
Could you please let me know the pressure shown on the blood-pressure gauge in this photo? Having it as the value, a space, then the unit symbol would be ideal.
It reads 170 mmHg
